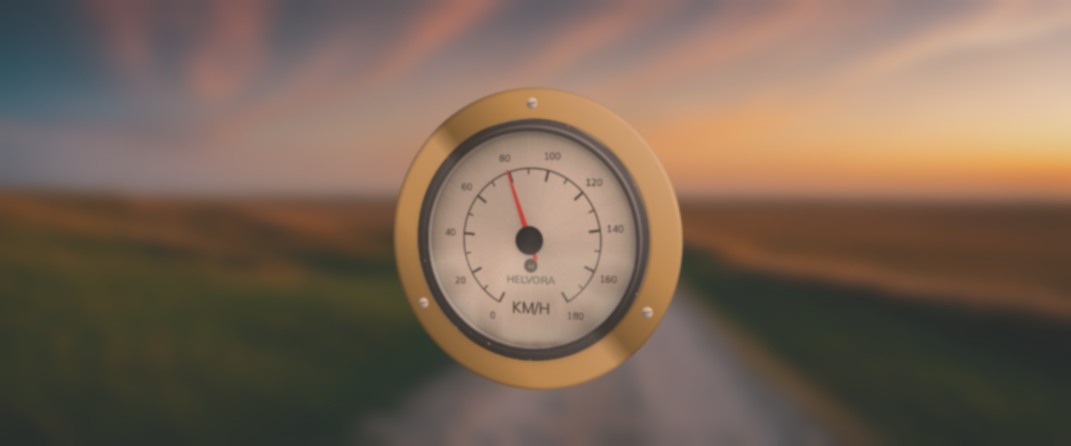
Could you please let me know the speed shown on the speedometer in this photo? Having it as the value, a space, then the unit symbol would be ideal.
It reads 80 km/h
